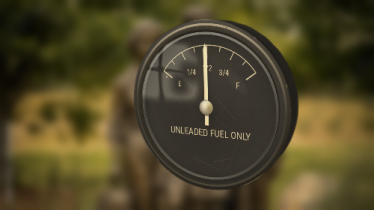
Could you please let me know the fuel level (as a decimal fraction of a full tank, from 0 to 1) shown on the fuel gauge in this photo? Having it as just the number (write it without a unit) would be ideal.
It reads 0.5
